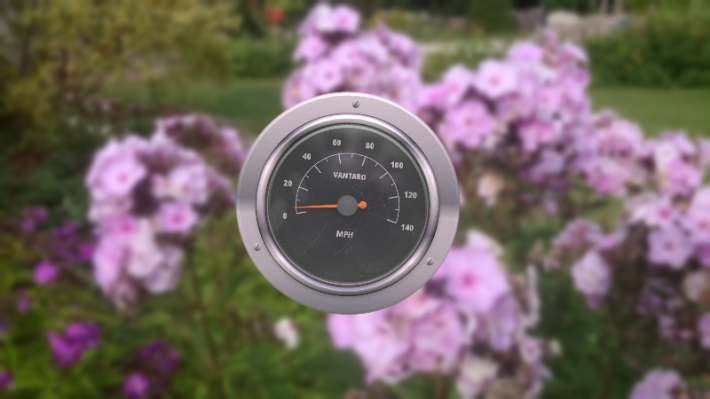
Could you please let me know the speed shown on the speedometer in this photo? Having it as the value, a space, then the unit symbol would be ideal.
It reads 5 mph
